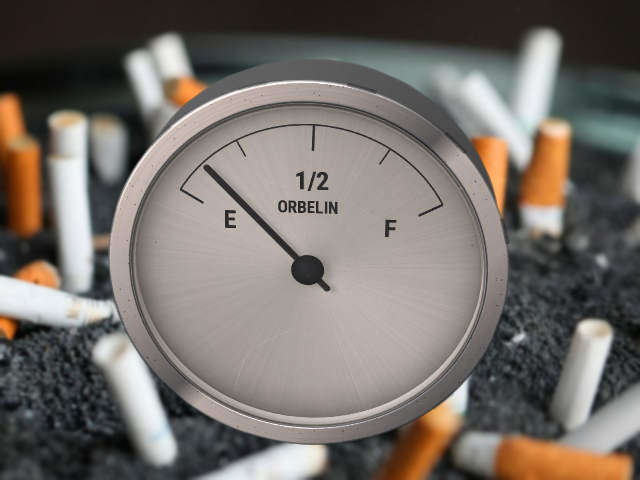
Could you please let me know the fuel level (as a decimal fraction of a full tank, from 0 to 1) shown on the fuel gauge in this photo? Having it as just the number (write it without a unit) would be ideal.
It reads 0.125
